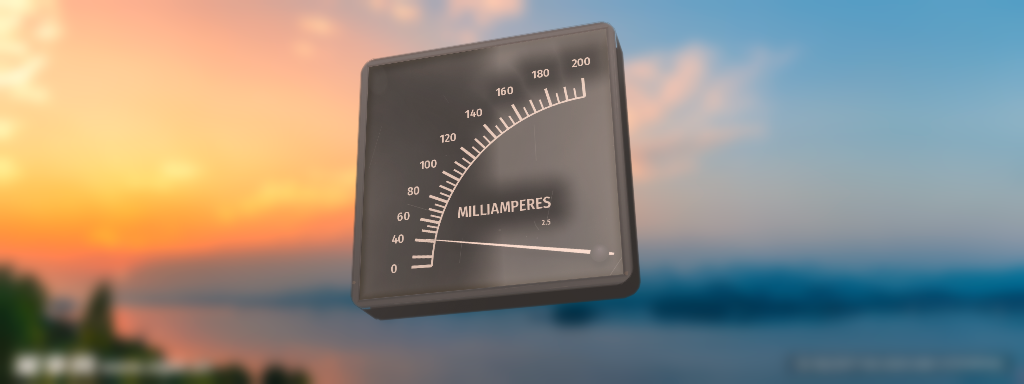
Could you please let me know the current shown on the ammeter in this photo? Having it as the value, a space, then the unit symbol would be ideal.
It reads 40 mA
